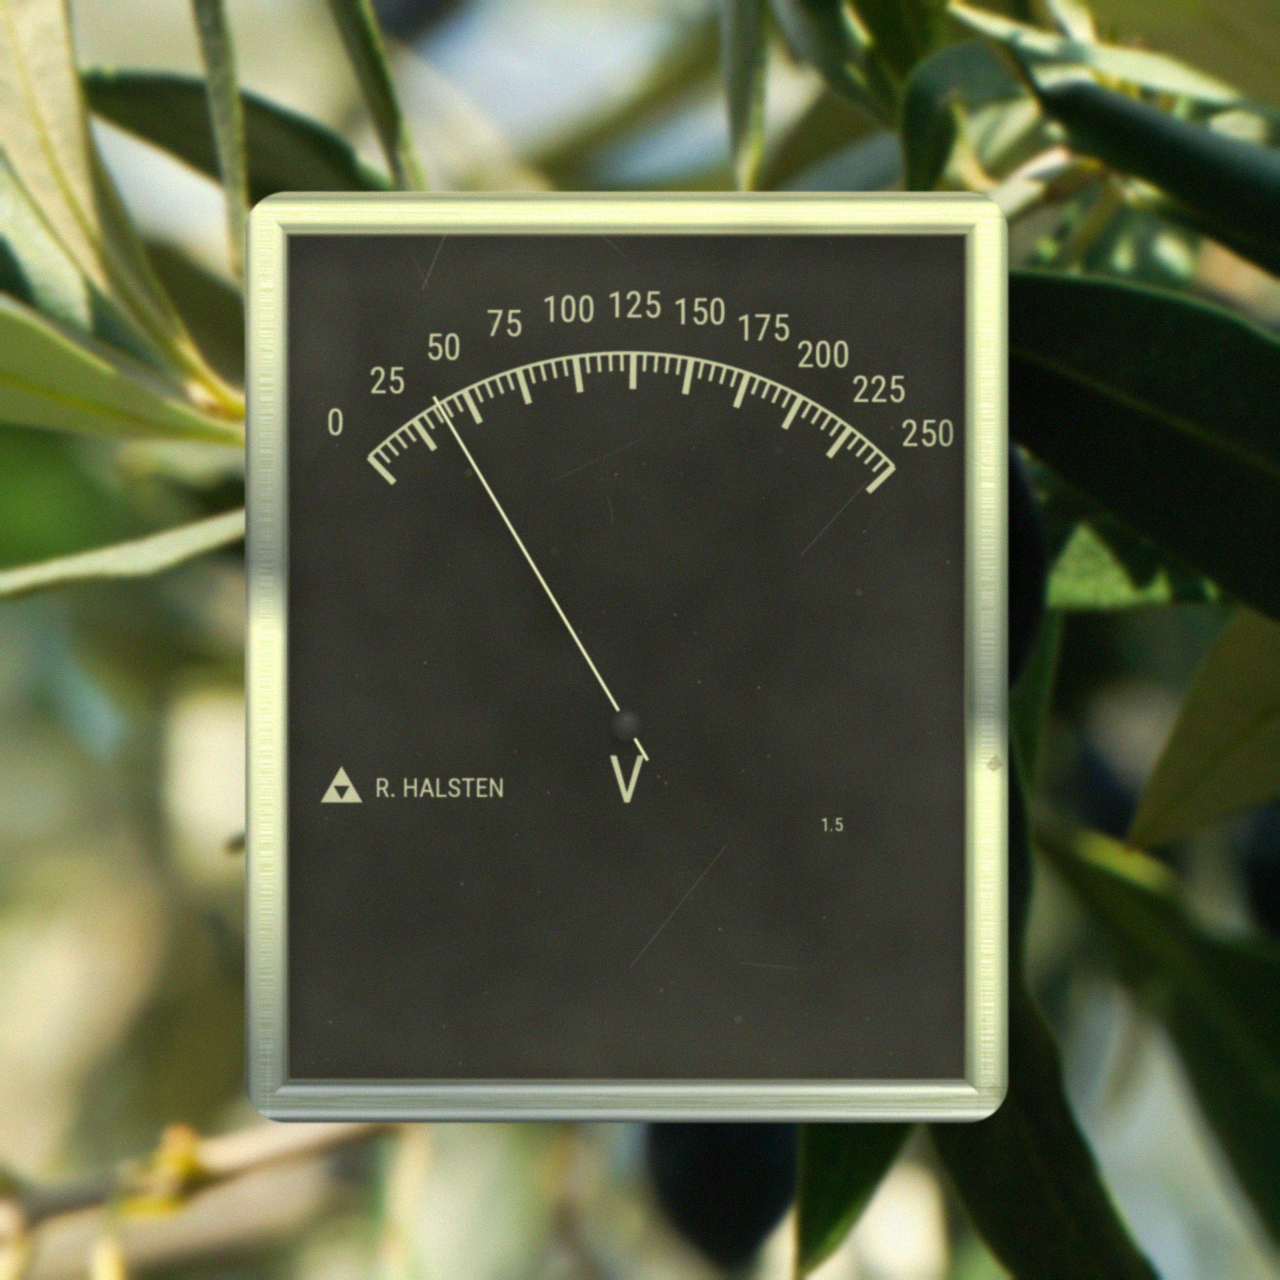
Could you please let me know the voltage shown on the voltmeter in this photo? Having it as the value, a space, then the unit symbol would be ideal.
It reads 37.5 V
